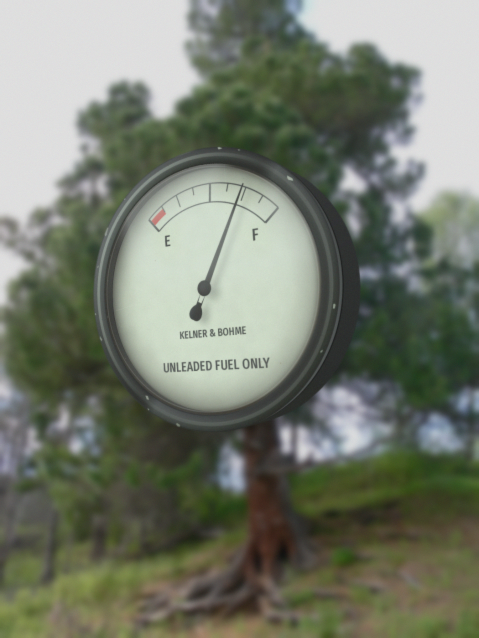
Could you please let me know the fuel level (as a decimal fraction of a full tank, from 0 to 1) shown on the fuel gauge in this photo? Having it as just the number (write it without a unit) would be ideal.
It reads 0.75
